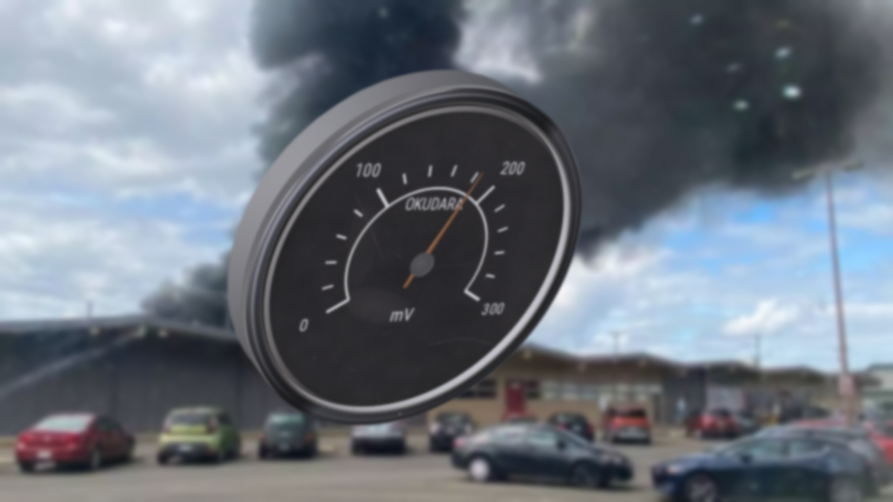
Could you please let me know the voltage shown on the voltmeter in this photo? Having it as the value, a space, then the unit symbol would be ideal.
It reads 180 mV
